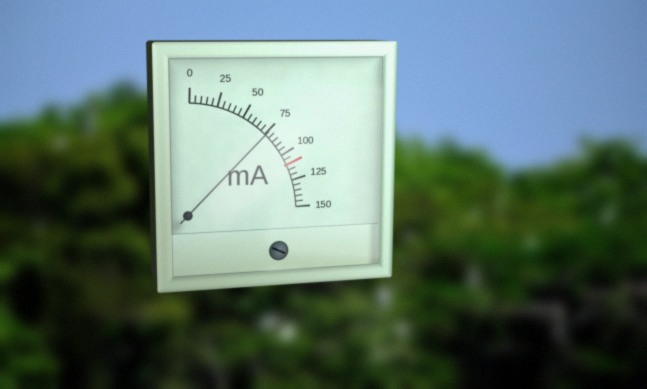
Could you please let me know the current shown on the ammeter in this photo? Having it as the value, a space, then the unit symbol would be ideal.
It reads 75 mA
